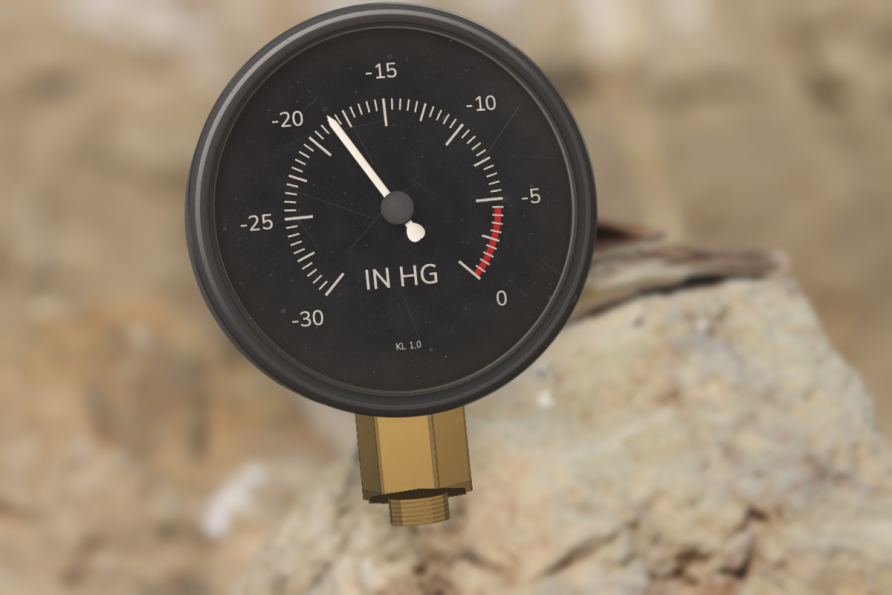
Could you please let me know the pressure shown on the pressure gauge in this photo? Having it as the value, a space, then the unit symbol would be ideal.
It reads -18.5 inHg
